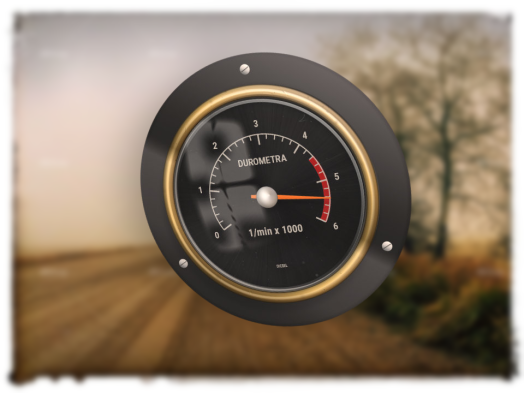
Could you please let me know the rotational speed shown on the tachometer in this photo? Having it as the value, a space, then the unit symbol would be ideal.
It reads 5400 rpm
